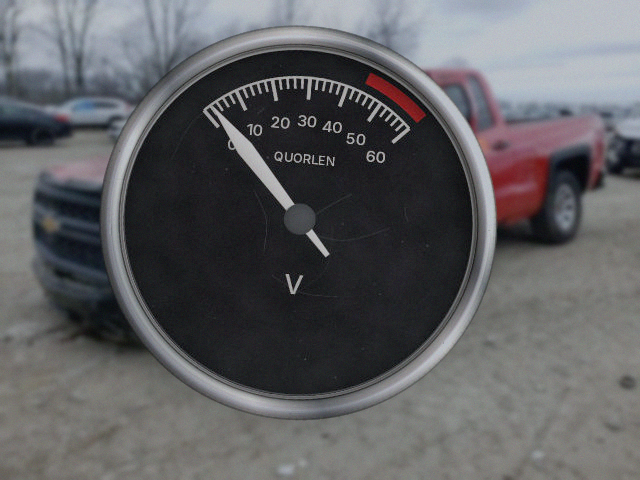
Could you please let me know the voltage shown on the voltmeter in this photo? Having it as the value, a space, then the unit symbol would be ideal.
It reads 2 V
